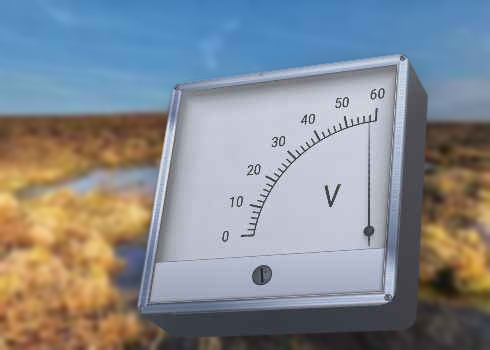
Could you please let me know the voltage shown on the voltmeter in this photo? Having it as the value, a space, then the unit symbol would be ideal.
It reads 58 V
